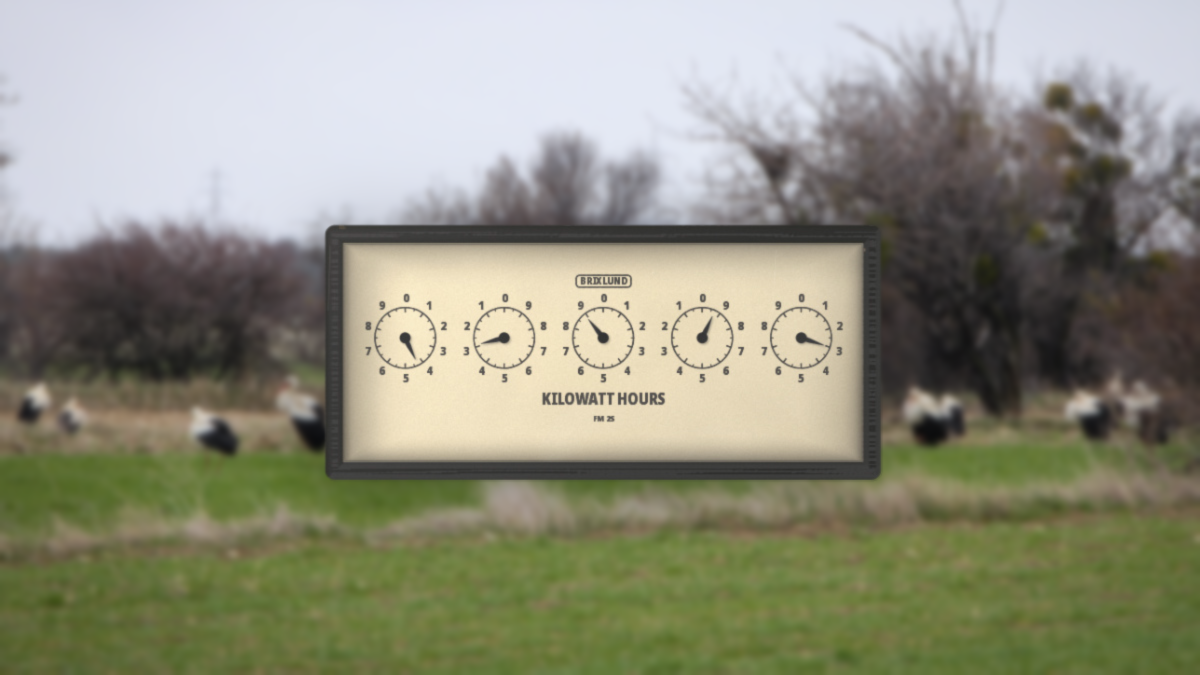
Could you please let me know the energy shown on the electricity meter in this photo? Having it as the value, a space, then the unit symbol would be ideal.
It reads 42893 kWh
